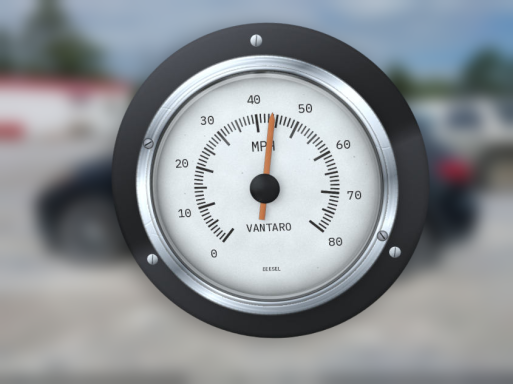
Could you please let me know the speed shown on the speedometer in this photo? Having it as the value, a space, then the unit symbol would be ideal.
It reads 44 mph
